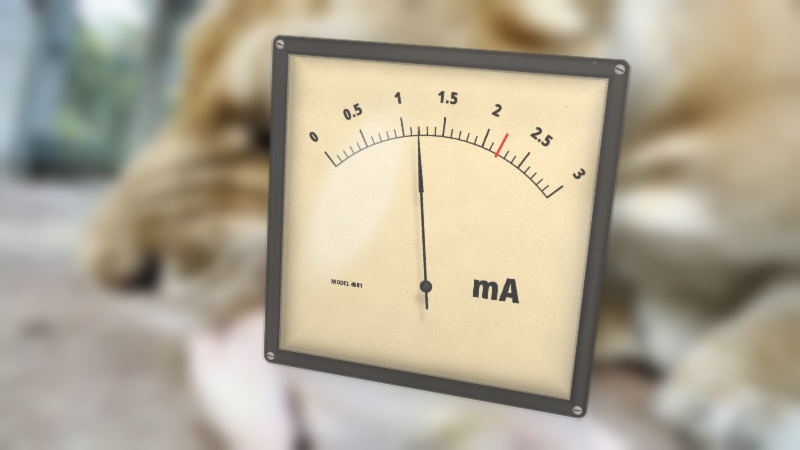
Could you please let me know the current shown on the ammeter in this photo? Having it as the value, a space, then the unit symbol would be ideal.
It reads 1.2 mA
